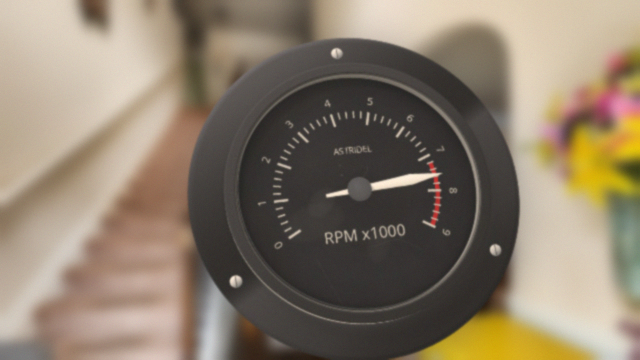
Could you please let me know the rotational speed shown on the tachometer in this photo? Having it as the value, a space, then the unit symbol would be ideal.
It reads 7600 rpm
